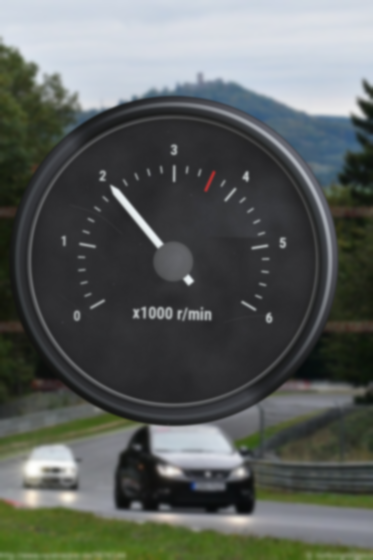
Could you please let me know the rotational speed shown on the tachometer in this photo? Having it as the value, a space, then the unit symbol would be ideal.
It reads 2000 rpm
